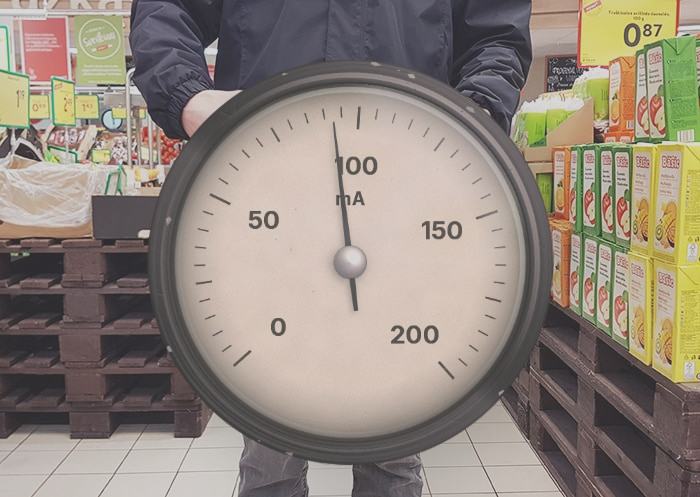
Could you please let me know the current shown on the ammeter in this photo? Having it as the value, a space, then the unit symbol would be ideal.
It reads 92.5 mA
